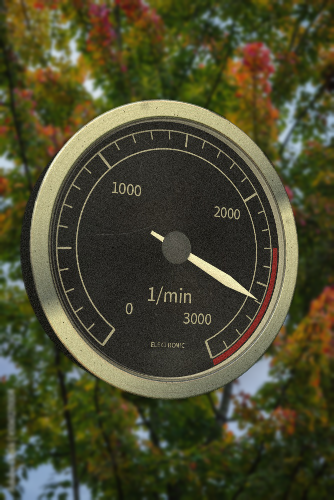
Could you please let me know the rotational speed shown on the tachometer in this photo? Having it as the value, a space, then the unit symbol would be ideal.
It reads 2600 rpm
